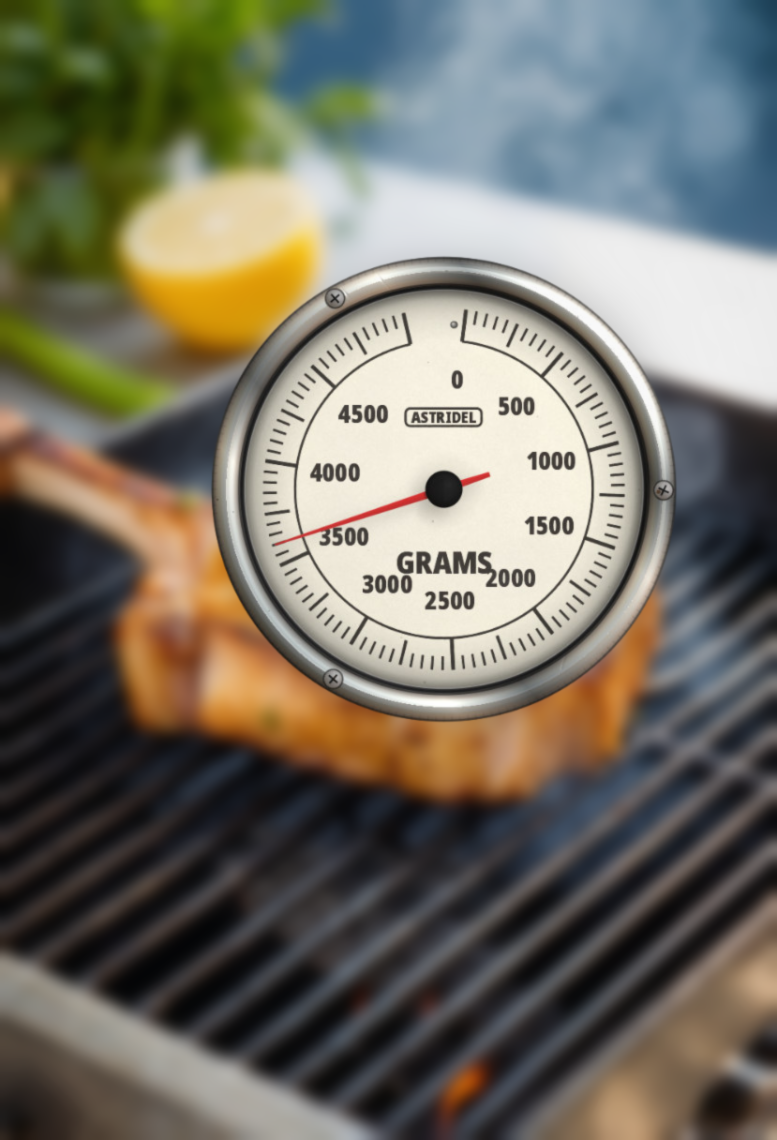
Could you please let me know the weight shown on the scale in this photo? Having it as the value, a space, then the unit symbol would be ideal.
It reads 3600 g
